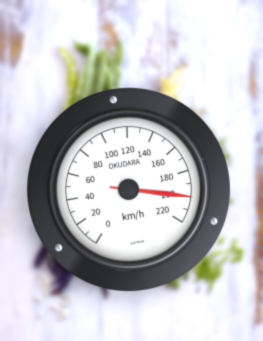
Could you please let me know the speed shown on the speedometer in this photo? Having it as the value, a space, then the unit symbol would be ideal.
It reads 200 km/h
